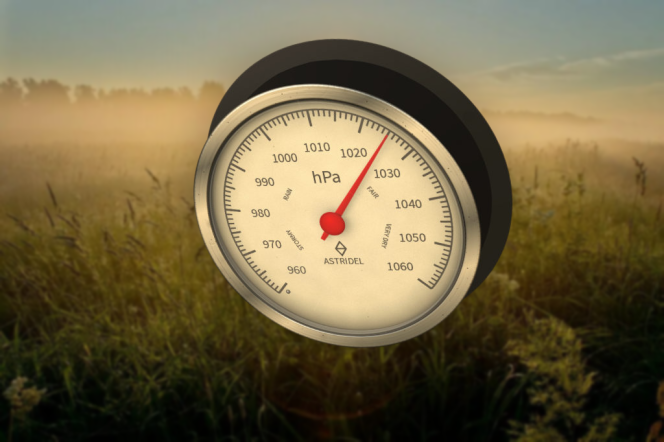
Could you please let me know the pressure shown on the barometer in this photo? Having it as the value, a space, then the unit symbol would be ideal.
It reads 1025 hPa
